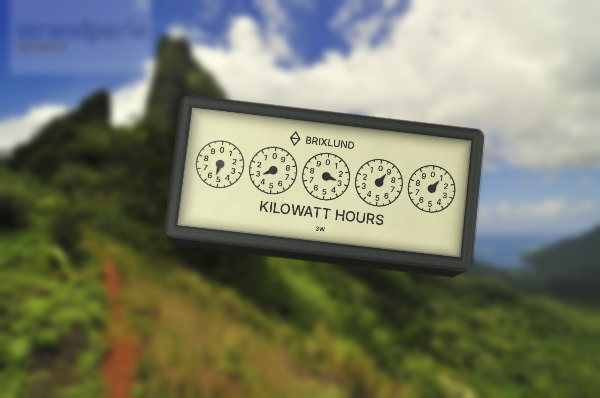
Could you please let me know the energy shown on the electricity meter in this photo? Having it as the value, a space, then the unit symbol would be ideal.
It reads 53291 kWh
